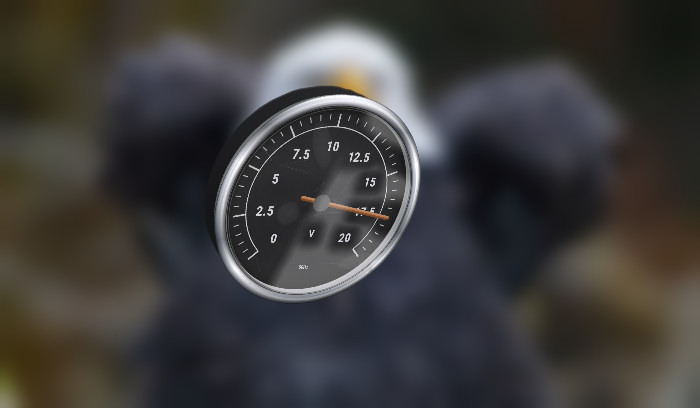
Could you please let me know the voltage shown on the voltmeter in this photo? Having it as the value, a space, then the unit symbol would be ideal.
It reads 17.5 V
